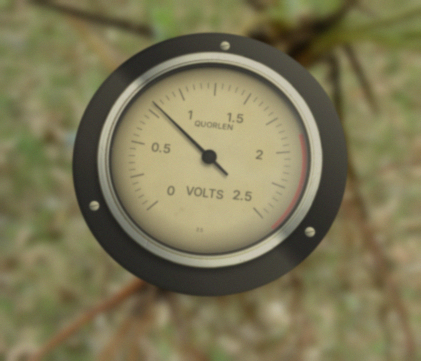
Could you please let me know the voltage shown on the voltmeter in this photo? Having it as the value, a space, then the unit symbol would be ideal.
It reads 0.8 V
